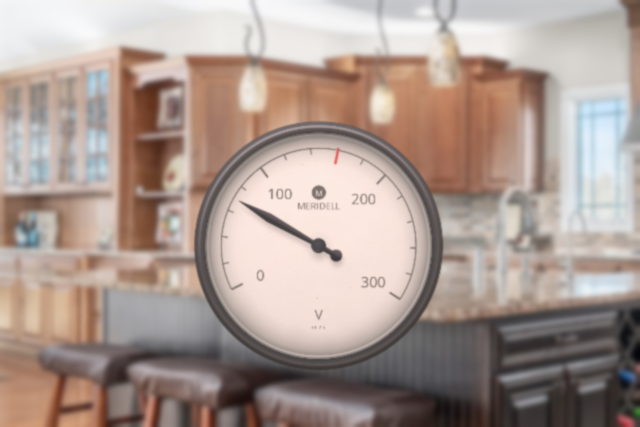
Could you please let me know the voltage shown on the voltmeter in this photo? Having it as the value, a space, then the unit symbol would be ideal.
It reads 70 V
